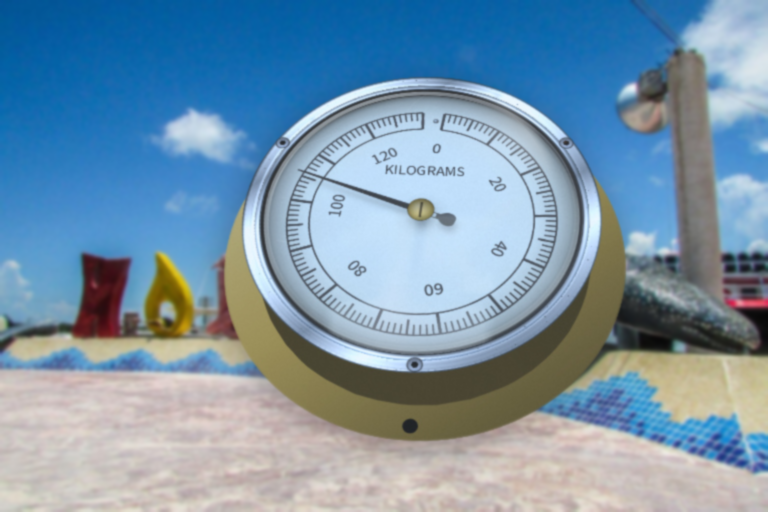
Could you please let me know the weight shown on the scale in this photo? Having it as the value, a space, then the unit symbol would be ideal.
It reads 105 kg
